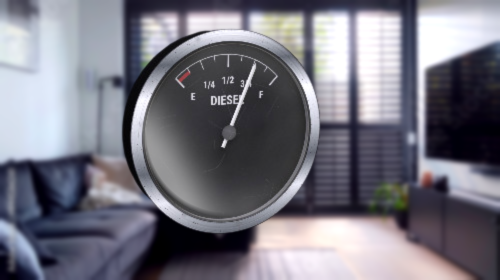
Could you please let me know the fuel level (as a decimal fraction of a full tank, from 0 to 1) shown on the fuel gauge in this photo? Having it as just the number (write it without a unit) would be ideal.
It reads 0.75
